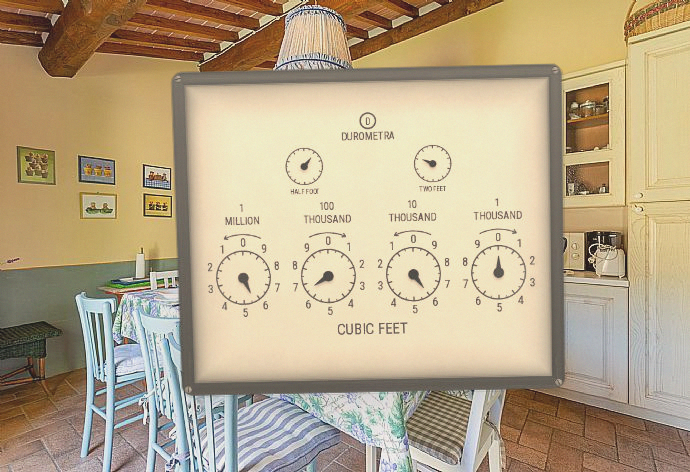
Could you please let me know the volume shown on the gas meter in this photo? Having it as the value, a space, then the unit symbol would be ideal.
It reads 566000 ft³
